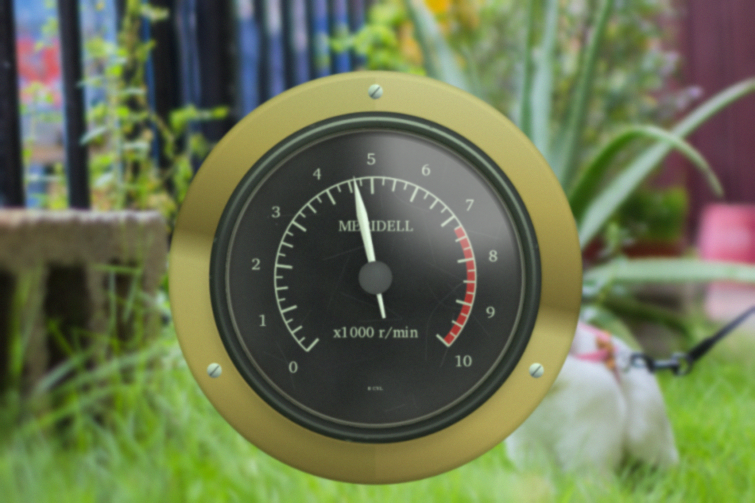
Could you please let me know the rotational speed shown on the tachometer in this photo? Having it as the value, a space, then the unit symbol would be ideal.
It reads 4625 rpm
